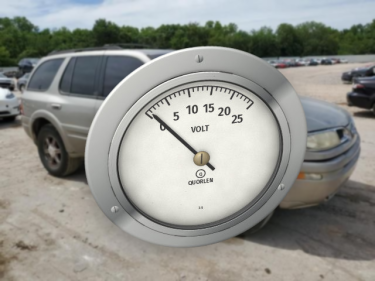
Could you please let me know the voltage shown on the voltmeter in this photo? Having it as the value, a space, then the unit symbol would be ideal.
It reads 1 V
